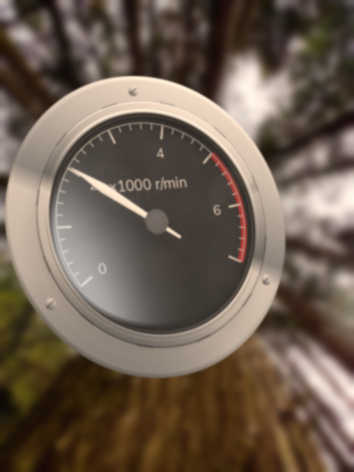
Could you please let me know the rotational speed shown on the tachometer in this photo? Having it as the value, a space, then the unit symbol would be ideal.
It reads 2000 rpm
